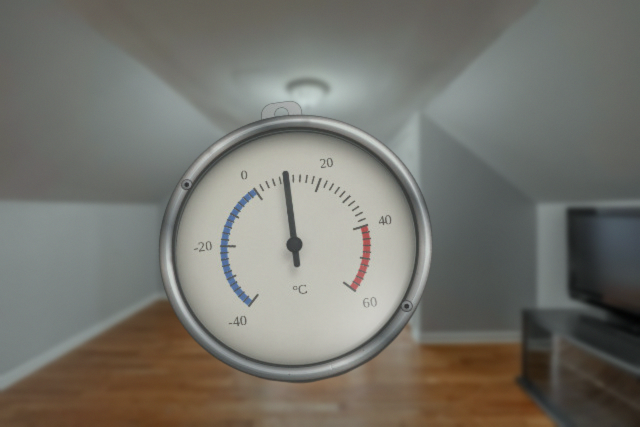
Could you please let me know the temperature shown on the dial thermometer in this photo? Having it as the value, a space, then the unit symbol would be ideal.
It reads 10 °C
